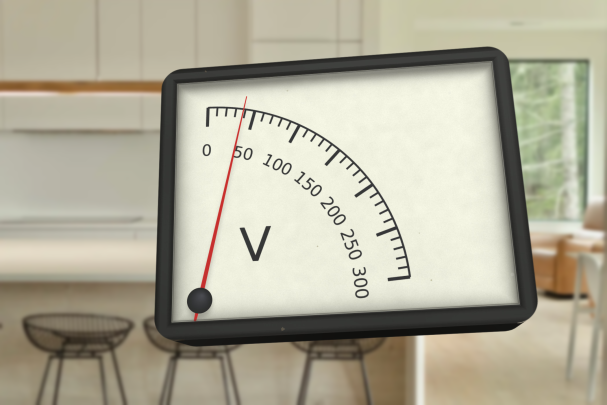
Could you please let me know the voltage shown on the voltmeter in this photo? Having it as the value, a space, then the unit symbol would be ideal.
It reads 40 V
